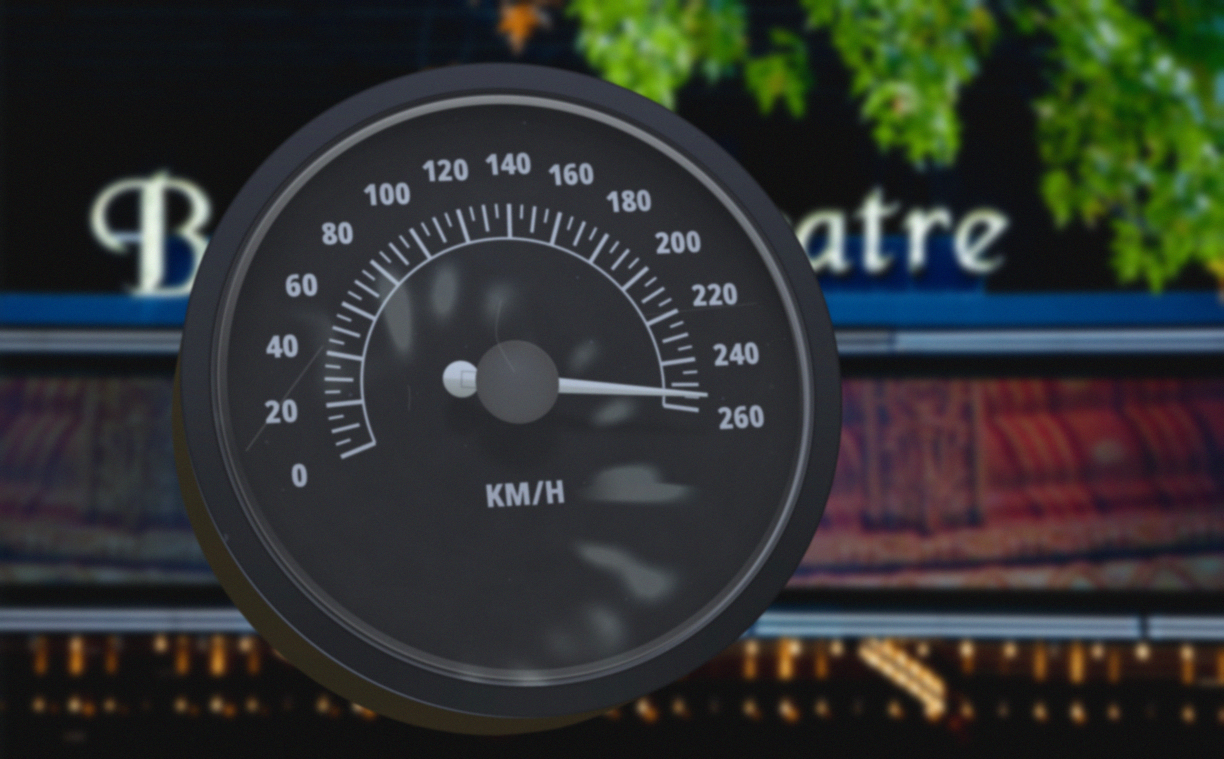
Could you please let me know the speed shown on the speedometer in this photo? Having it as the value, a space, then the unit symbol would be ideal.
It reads 255 km/h
